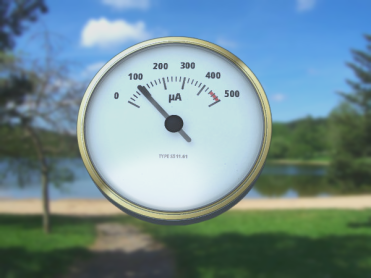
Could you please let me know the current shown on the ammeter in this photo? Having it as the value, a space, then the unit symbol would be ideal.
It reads 80 µA
